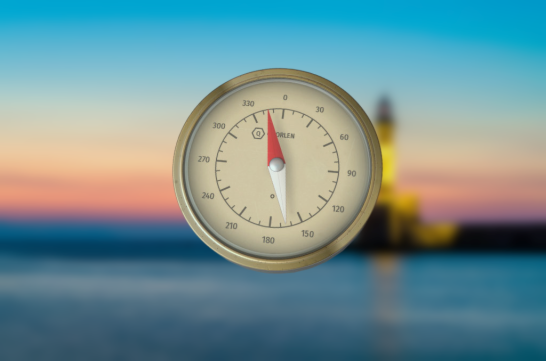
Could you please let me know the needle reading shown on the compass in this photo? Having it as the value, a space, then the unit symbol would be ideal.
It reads 345 °
